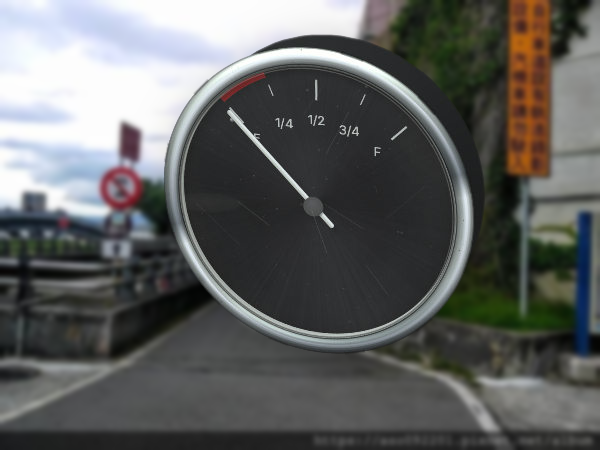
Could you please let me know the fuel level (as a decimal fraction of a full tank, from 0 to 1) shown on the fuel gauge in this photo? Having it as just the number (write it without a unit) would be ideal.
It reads 0
